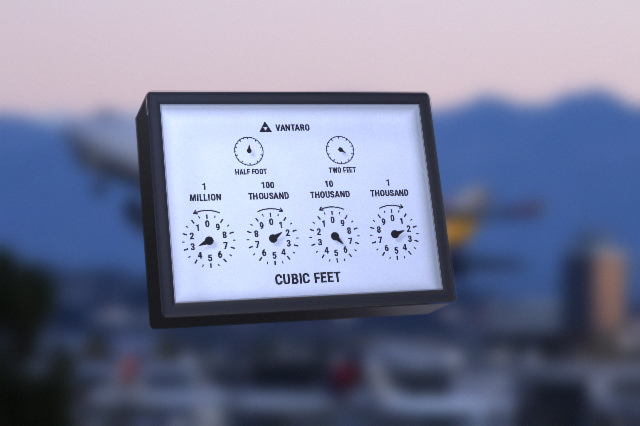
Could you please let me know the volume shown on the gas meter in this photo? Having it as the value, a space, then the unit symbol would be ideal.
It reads 316200 ft³
